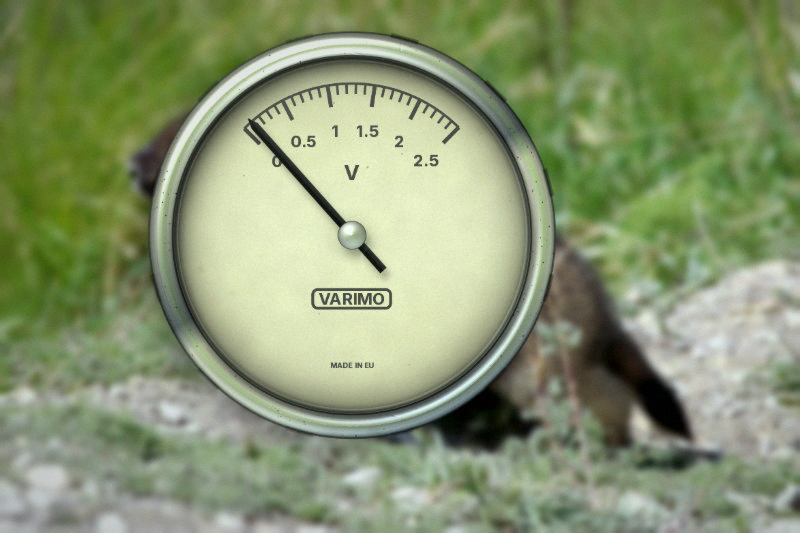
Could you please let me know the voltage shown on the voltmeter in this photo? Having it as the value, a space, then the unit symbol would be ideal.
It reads 0.1 V
